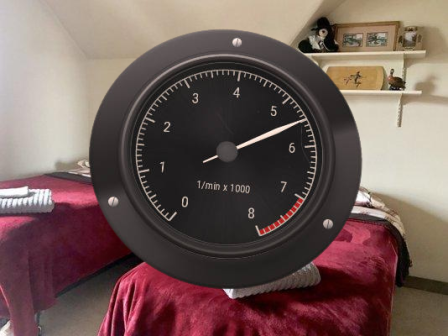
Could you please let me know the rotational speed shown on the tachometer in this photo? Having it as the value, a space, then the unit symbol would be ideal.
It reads 5500 rpm
